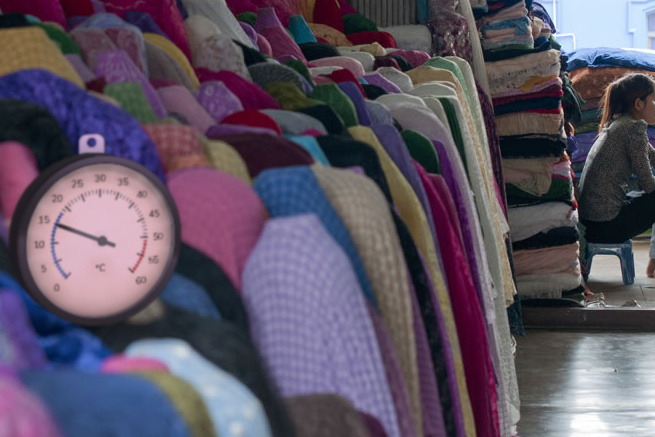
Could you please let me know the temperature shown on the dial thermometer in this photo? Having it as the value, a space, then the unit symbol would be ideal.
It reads 15 °C
